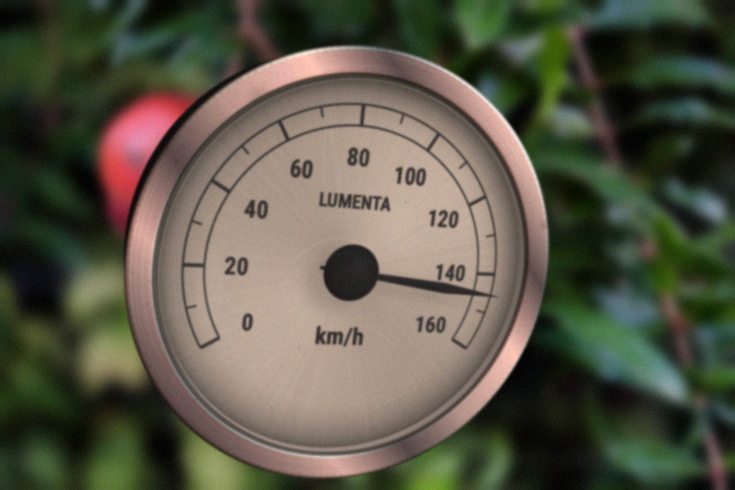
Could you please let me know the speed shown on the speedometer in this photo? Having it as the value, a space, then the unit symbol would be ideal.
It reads 145 km/h
